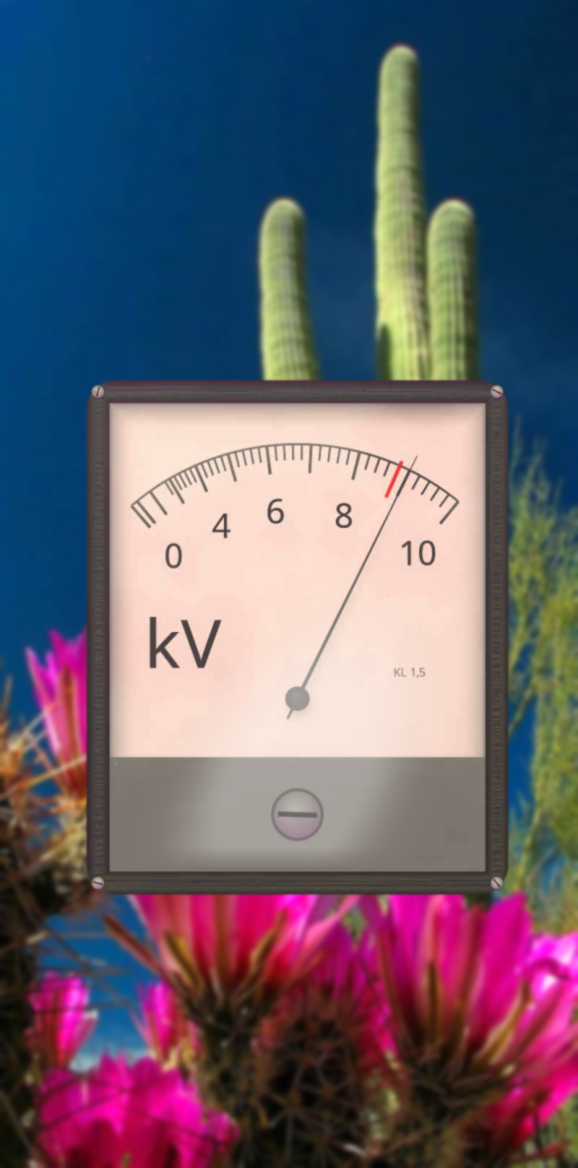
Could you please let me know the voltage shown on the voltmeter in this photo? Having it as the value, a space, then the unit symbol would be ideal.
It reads 9 kV
